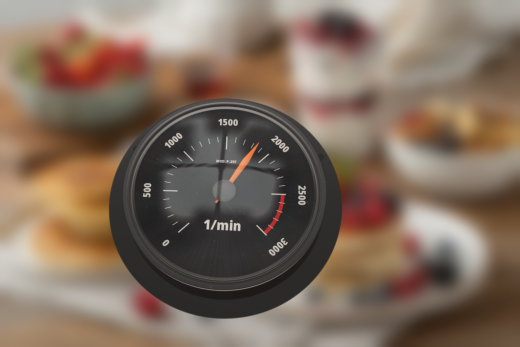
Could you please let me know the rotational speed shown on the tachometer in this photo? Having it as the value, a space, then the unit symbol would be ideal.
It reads 1850 rpm
